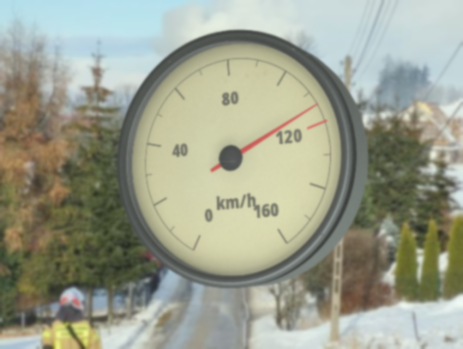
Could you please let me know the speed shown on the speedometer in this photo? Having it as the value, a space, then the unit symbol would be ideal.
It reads 115 km/h
